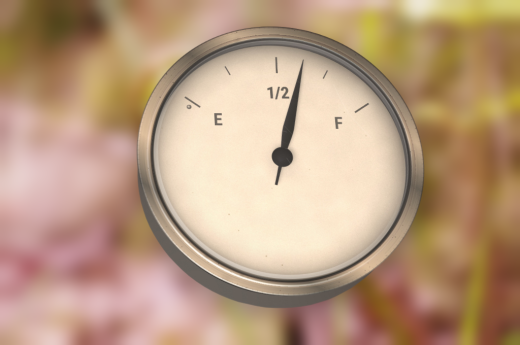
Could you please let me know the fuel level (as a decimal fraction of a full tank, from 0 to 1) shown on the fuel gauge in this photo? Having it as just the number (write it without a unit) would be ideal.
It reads 0.625
